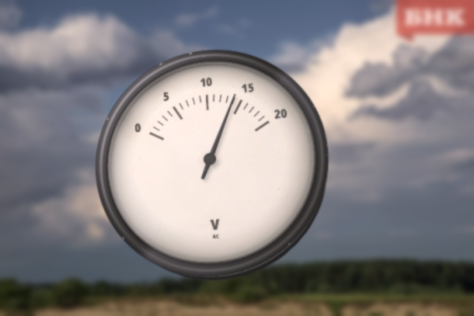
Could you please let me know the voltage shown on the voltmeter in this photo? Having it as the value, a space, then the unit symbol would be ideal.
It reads 14 V
